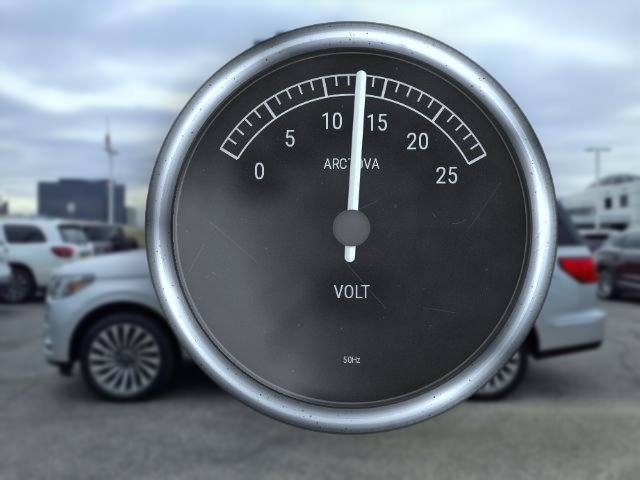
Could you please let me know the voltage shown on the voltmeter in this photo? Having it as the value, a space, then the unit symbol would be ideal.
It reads 13 V
